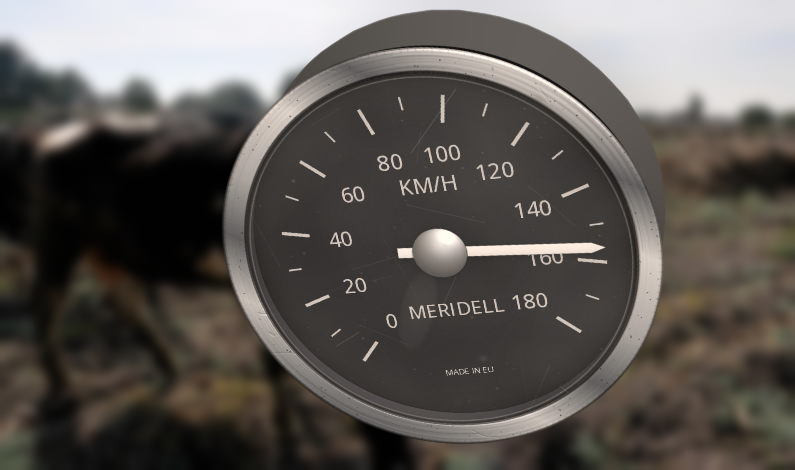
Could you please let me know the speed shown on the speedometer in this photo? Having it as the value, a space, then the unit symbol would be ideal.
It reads 155 km/h
